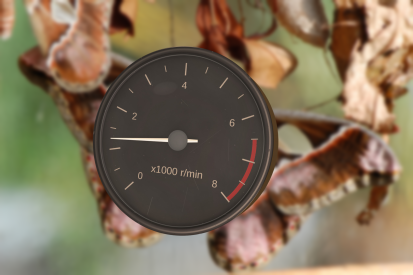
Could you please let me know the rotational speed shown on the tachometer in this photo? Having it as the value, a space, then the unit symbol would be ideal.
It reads 1250 rpm
